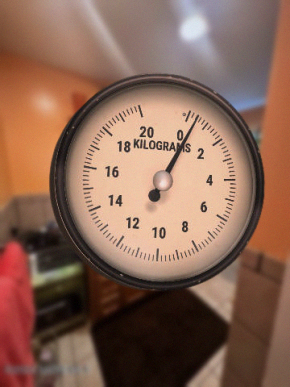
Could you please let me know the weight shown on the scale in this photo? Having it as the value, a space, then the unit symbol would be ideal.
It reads 0.4 kg
